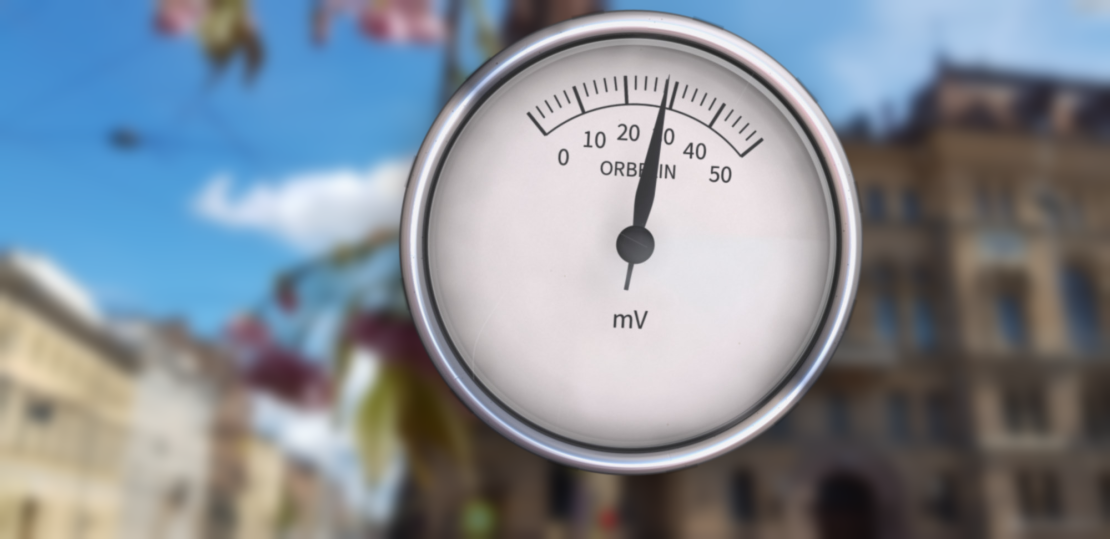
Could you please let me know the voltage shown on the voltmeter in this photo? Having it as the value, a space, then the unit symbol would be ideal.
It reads 28 mV
